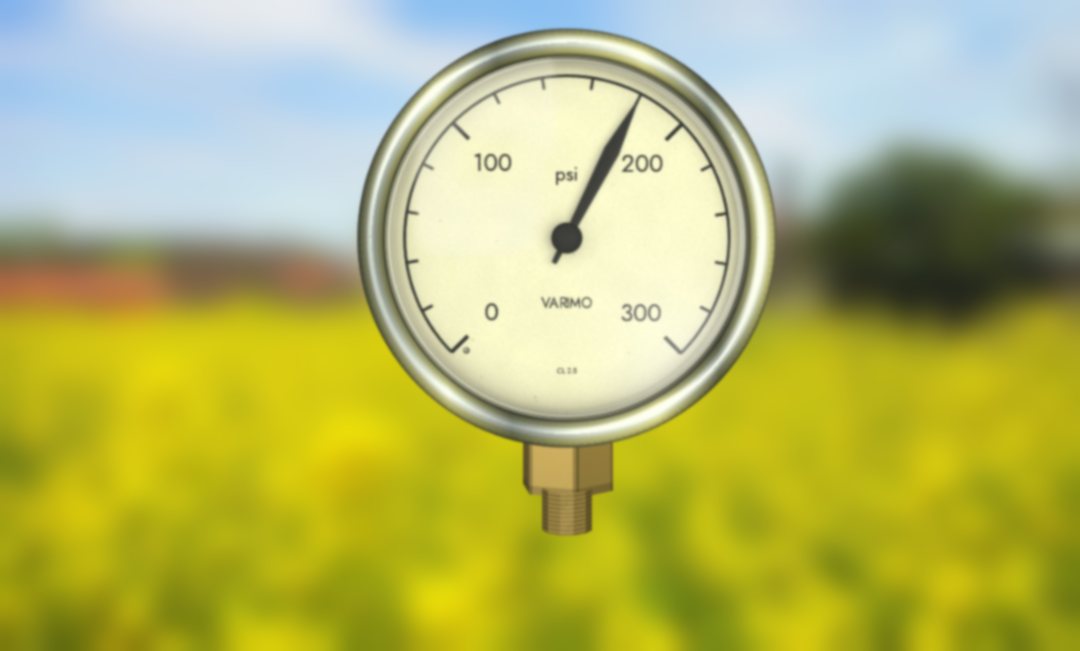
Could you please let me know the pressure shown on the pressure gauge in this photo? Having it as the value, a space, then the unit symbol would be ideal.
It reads 180 psi
